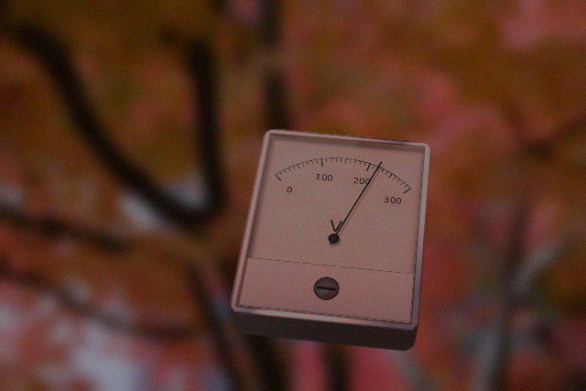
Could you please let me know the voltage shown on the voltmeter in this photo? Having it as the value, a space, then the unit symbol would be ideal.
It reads 220 V
